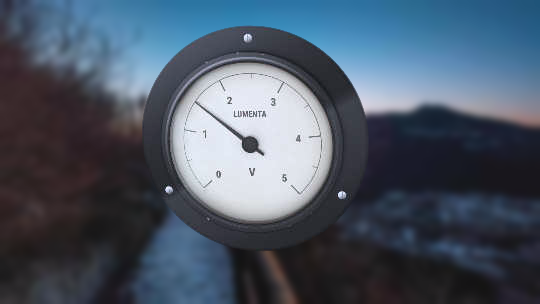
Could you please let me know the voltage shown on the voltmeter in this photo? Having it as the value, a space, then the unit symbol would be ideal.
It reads 1.5 V
